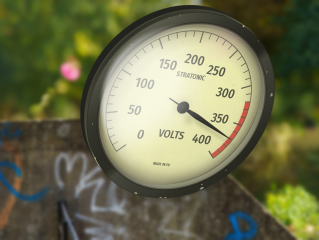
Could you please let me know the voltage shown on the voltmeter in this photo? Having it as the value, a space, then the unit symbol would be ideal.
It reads 370 V
